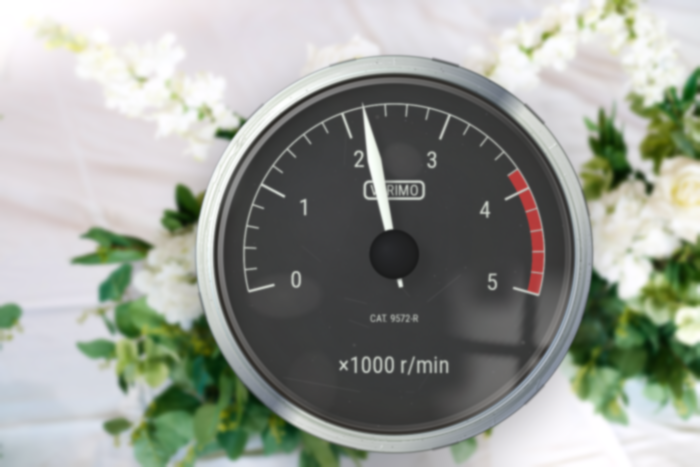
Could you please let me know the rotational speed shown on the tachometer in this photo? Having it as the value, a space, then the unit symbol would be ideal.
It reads 2200 rpm
